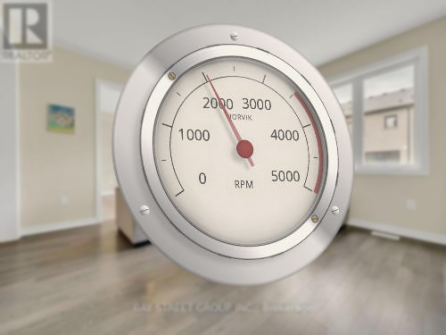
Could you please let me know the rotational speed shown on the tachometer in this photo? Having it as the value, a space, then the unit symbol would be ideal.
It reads 2000 rpm
